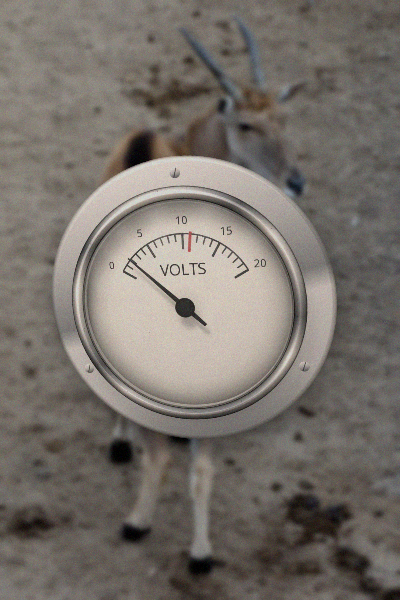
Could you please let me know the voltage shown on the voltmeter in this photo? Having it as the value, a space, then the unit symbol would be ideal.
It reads 2 V
